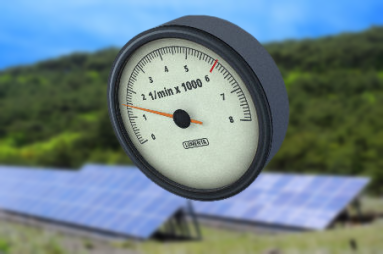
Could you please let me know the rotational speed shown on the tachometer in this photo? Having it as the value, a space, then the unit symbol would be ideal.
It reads 1500 rpm
